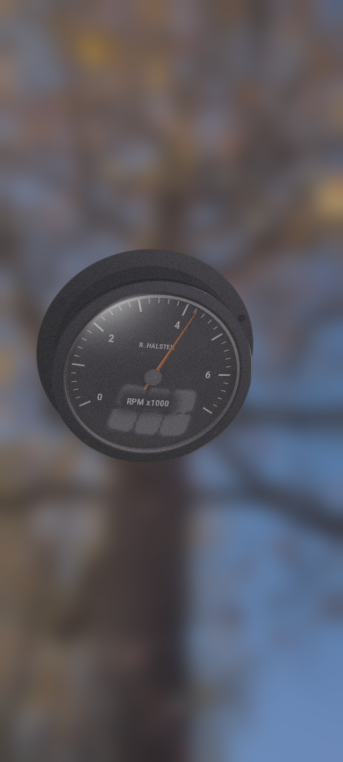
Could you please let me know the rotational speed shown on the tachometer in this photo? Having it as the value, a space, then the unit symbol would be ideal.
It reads 4200 rpm
